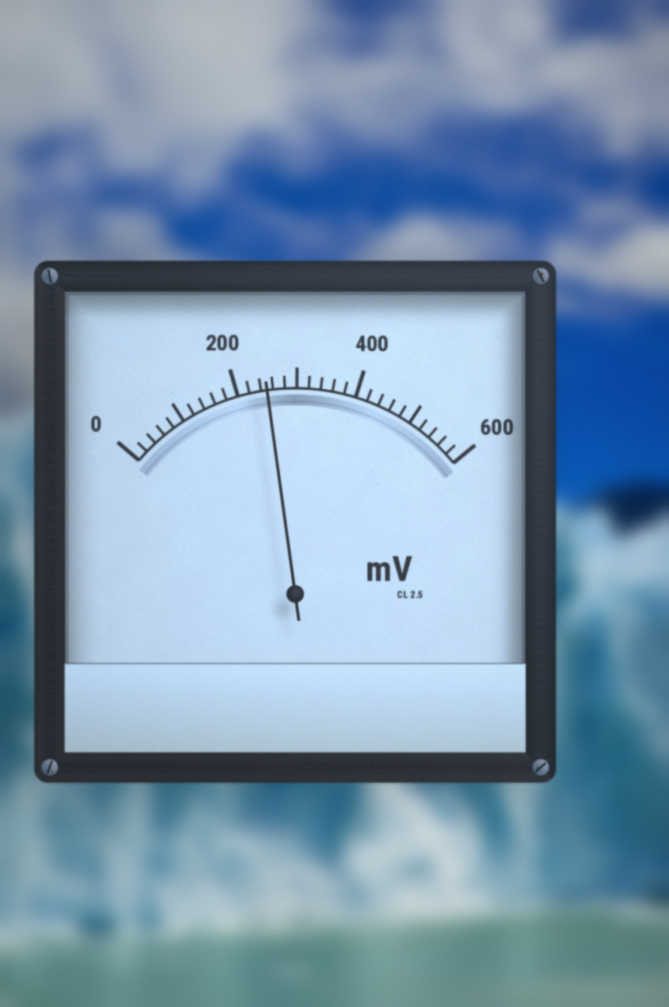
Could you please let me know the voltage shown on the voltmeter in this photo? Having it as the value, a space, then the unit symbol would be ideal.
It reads 250 mV
